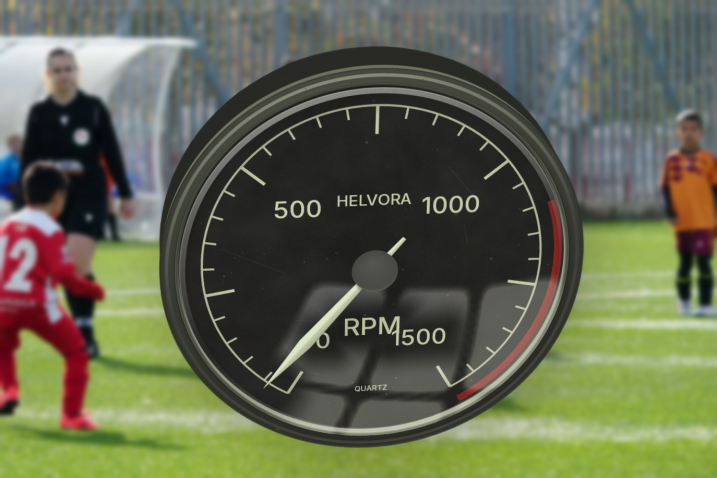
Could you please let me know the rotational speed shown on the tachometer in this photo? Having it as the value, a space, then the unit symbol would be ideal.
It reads 50 rpm
